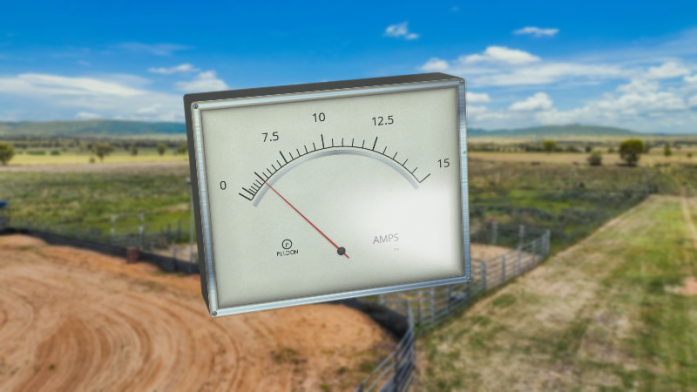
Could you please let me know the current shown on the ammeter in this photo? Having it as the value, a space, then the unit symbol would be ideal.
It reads 5 A
